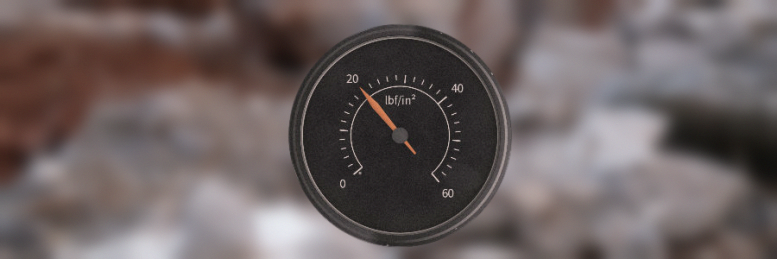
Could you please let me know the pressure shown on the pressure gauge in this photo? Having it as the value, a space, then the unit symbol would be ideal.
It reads 20 psi
